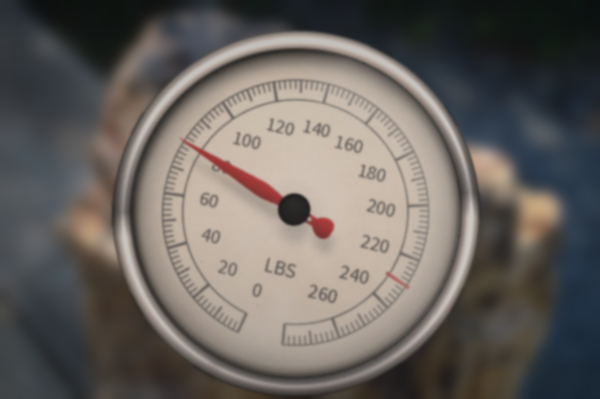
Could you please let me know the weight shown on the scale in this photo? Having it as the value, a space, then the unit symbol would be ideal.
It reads 80 lb
